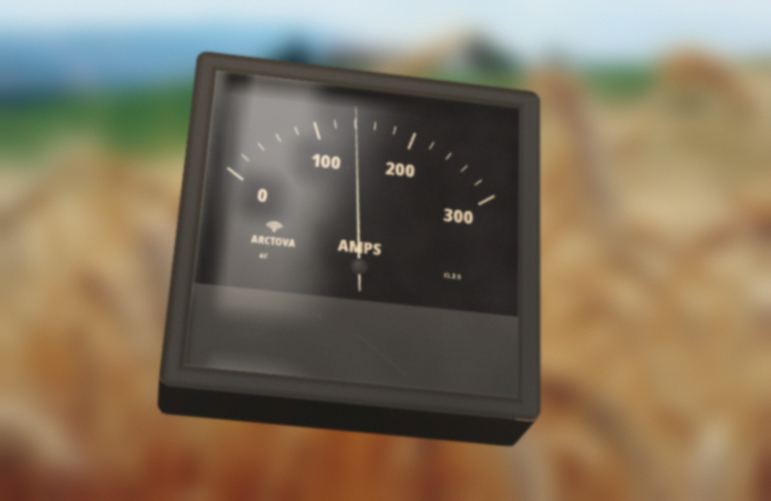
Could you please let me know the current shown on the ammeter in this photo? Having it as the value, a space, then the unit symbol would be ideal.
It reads 140 A
